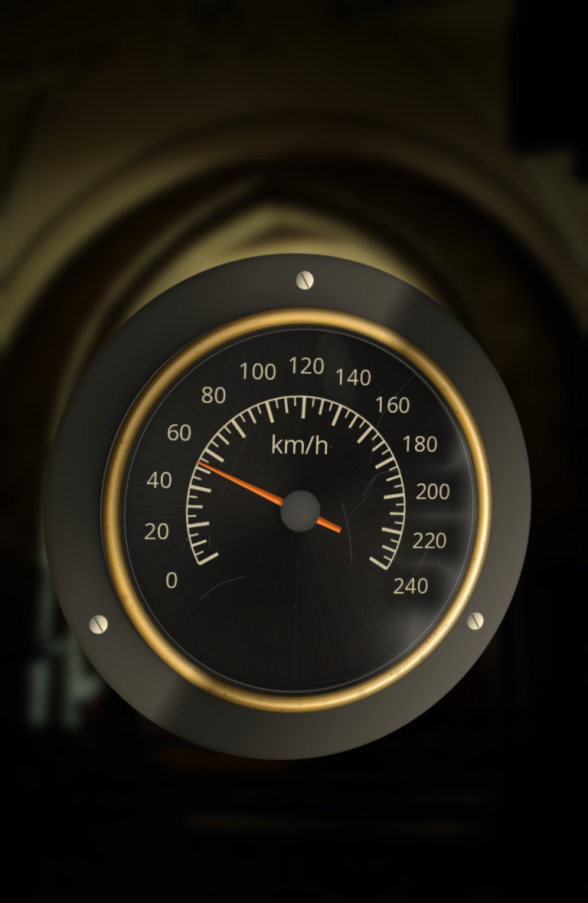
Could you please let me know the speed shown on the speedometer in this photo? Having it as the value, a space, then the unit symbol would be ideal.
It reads 52.5 km/h
